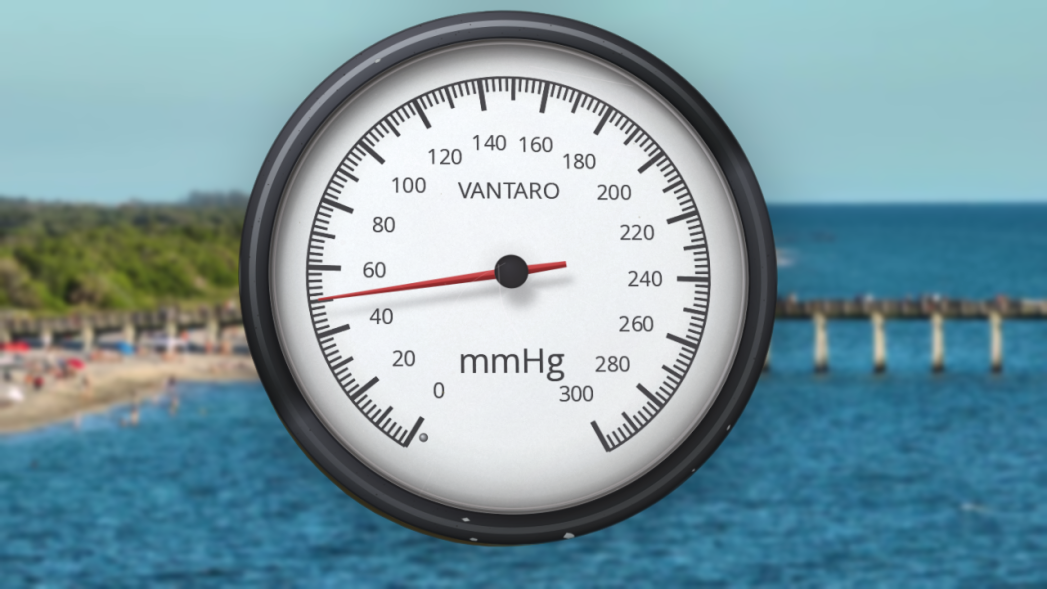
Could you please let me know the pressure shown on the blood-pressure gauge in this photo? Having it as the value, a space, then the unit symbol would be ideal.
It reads 50 mmHg
